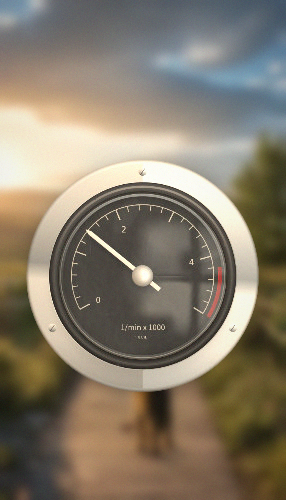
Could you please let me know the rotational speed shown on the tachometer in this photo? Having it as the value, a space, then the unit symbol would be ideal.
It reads 1400 rpm
